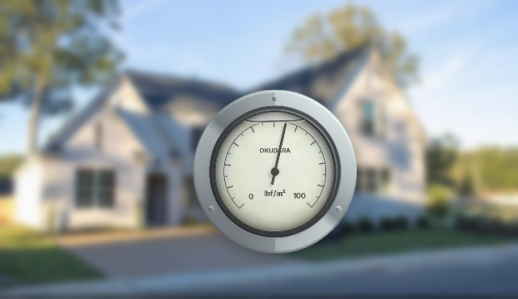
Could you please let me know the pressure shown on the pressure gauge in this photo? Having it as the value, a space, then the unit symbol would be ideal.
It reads 55 psi
